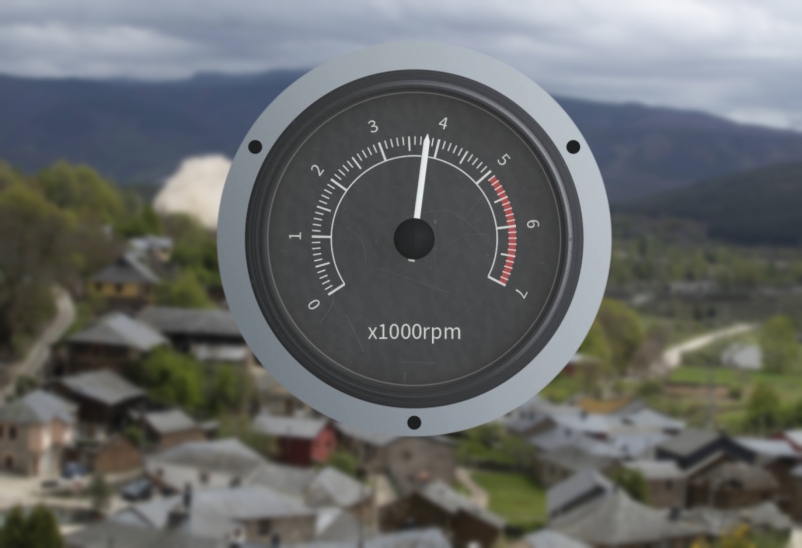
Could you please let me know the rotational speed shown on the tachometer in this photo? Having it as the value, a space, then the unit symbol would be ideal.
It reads 3800 rpm
